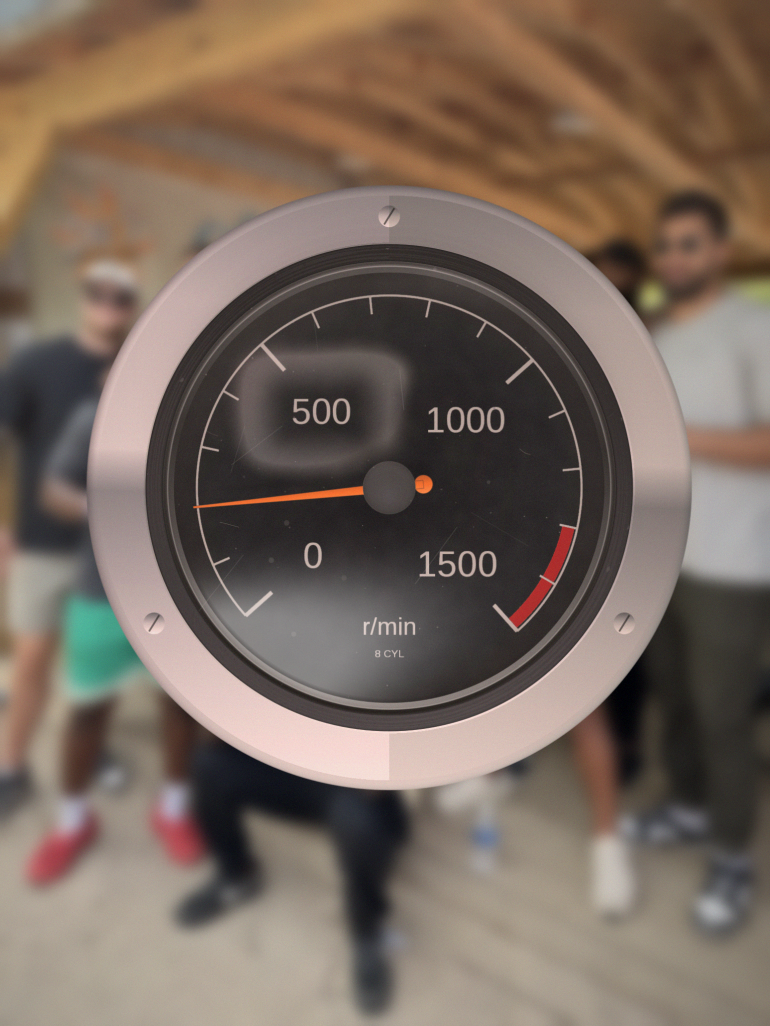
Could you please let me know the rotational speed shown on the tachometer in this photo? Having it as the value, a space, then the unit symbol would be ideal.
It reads 200 rpm
